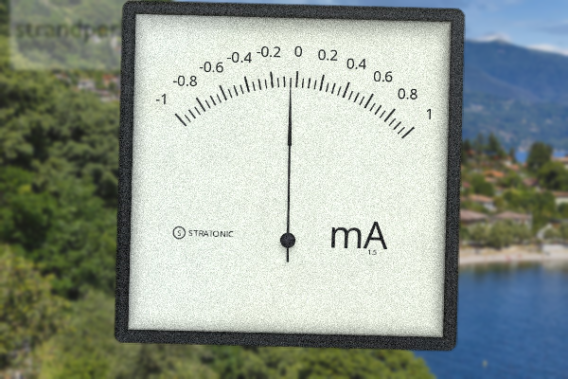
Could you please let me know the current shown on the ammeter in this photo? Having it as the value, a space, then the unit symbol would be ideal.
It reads -0.05 mA
